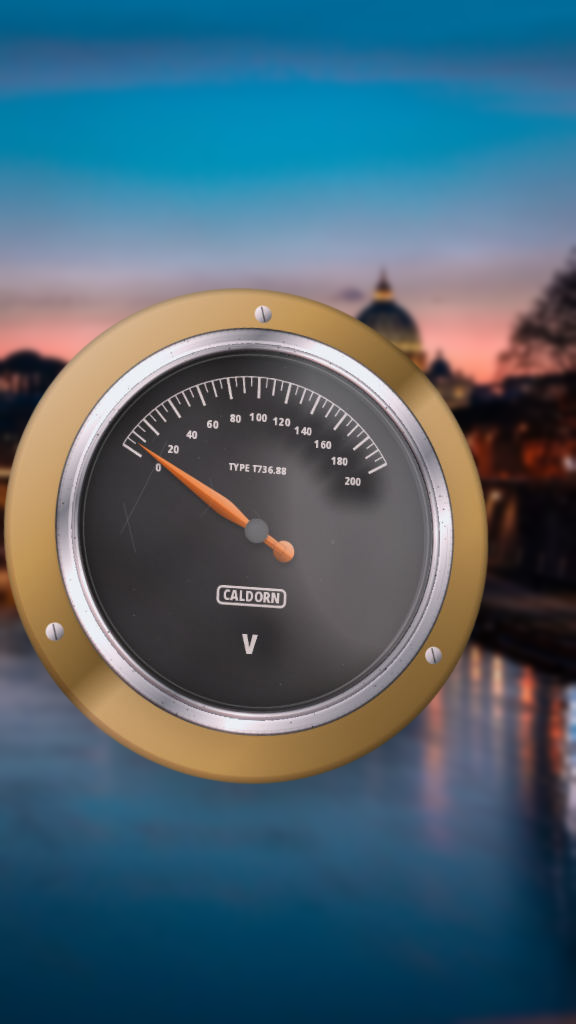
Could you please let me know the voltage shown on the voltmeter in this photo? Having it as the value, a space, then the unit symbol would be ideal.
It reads 5 V
